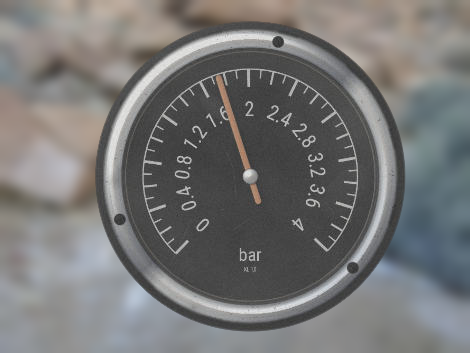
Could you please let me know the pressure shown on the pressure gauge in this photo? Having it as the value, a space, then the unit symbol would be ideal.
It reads 1.75 bar
